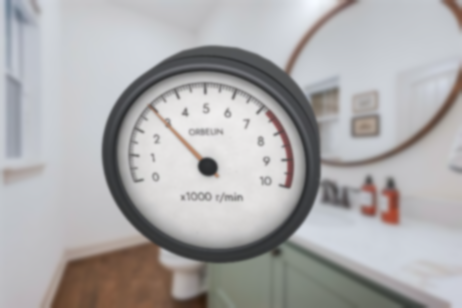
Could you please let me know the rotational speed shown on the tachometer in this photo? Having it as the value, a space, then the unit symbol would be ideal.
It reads 3000 rpm
